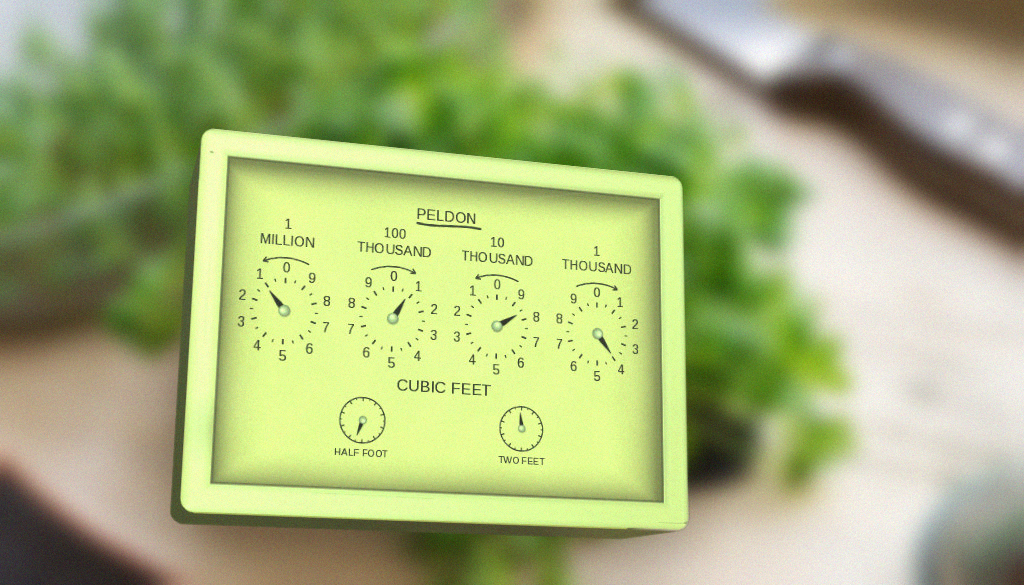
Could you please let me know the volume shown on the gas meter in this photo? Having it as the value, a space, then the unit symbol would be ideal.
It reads 108400 ft³
